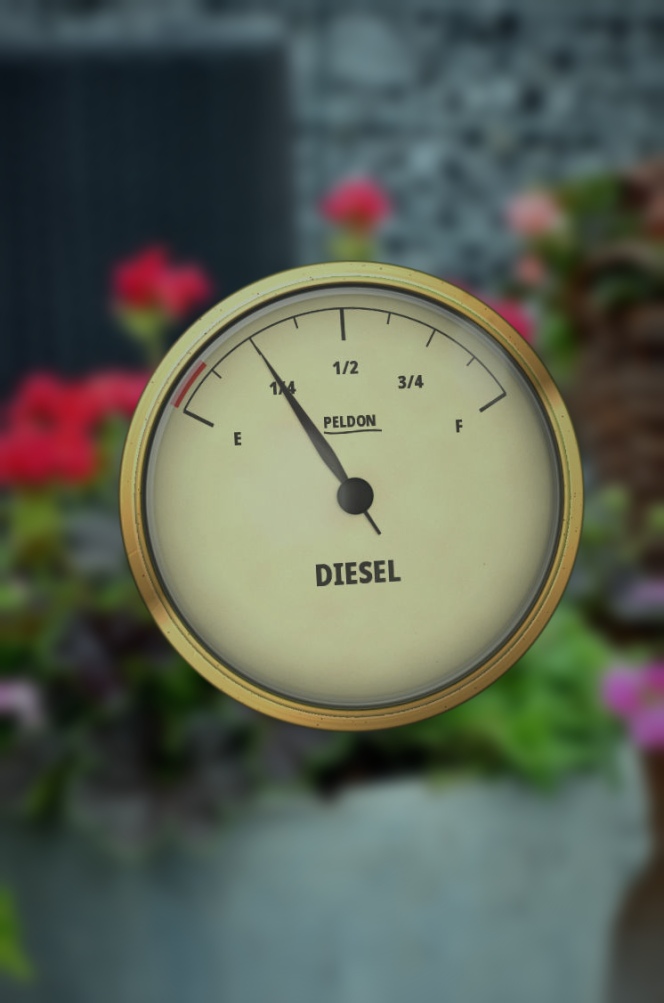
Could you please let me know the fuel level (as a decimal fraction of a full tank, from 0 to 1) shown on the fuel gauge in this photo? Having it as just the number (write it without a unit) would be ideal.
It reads 0.25
